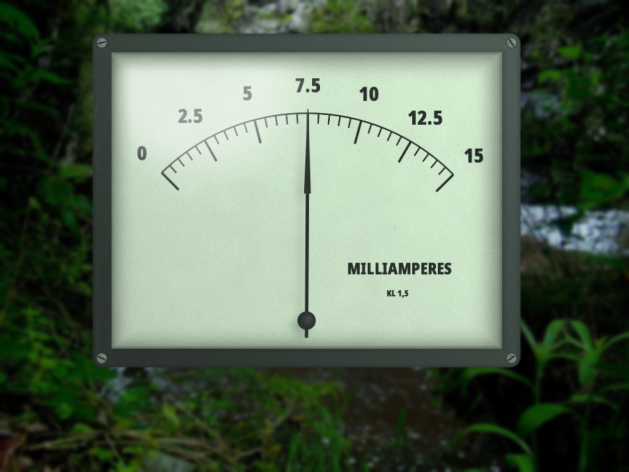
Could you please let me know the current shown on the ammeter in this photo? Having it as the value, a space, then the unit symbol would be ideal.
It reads 7.5 mA
